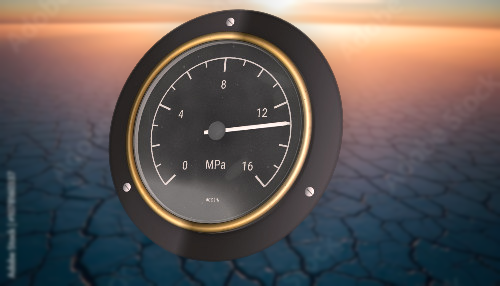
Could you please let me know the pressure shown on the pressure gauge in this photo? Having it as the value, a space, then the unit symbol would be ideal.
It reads 13 MPa
